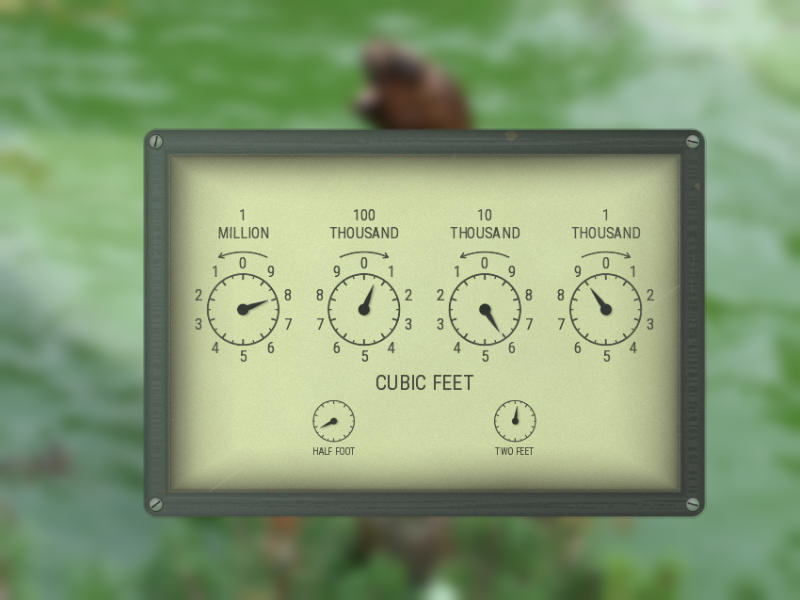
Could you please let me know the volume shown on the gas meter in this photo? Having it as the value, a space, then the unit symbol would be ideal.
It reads 805900 ft³
